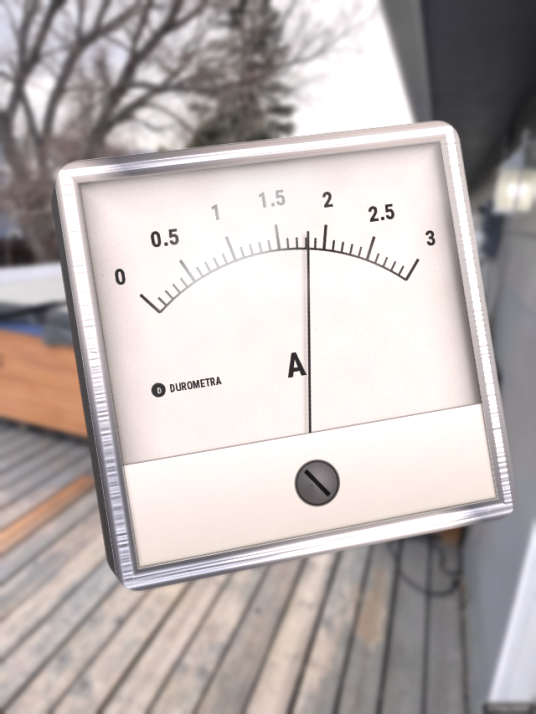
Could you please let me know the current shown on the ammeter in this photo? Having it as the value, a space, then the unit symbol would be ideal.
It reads 1.8 A
